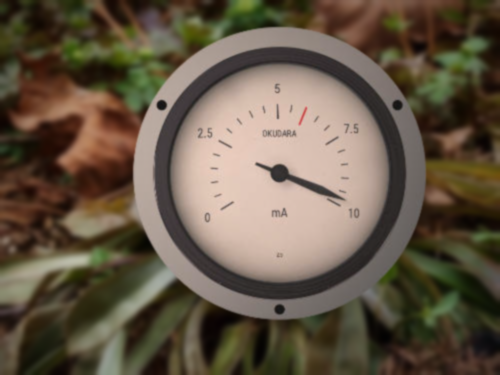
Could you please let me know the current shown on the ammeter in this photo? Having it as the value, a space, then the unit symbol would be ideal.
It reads 9.75 mA
